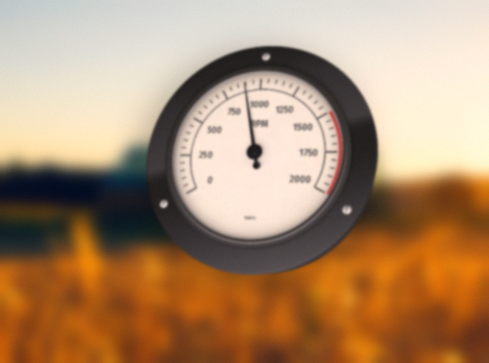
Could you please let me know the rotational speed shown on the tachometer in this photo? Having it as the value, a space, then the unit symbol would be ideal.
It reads 900 rpm
